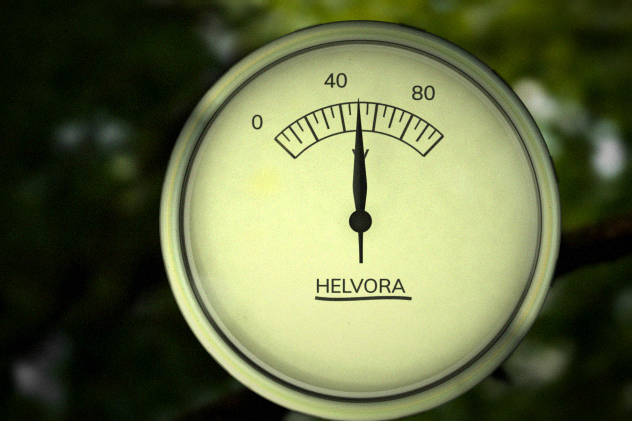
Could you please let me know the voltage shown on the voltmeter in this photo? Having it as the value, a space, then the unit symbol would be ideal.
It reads 50 V
